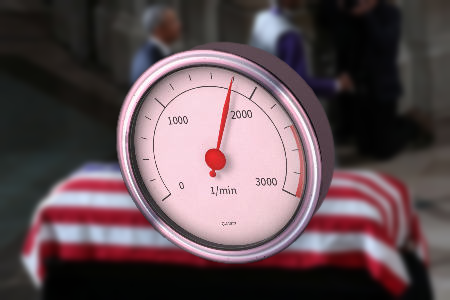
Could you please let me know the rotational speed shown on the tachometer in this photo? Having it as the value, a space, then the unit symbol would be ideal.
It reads 1800 rpm
